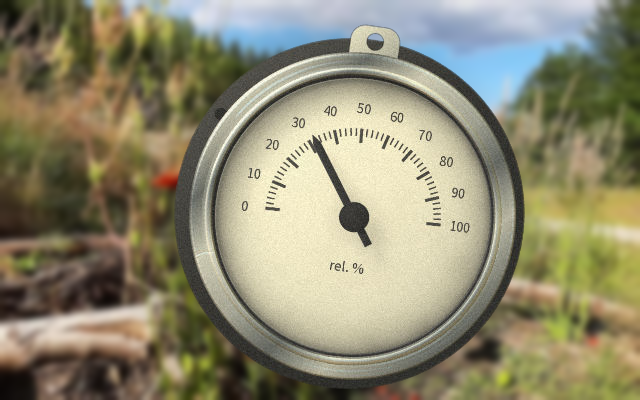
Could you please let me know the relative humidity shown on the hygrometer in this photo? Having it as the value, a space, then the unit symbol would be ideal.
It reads 32 %
